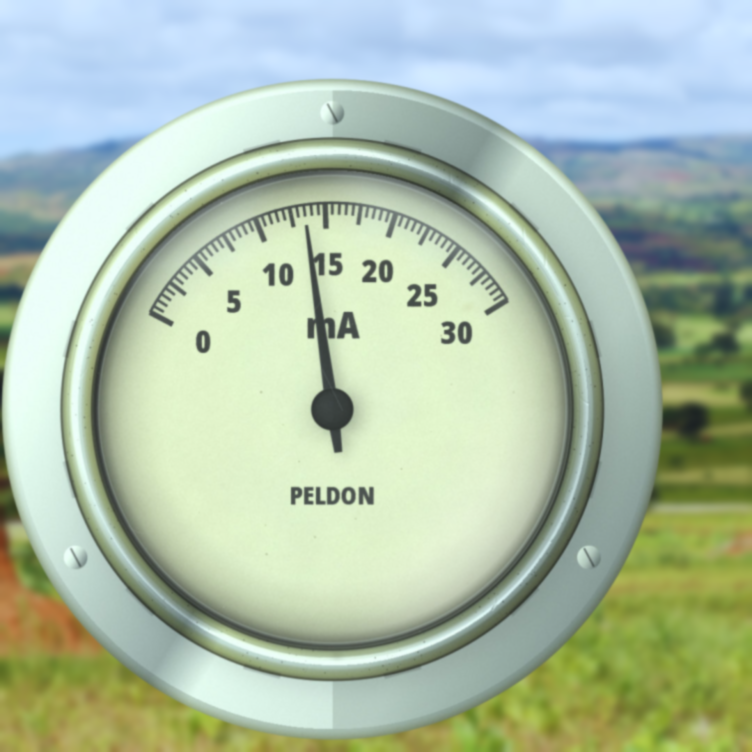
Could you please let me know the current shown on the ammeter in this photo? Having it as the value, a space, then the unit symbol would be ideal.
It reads 13.5 mA
